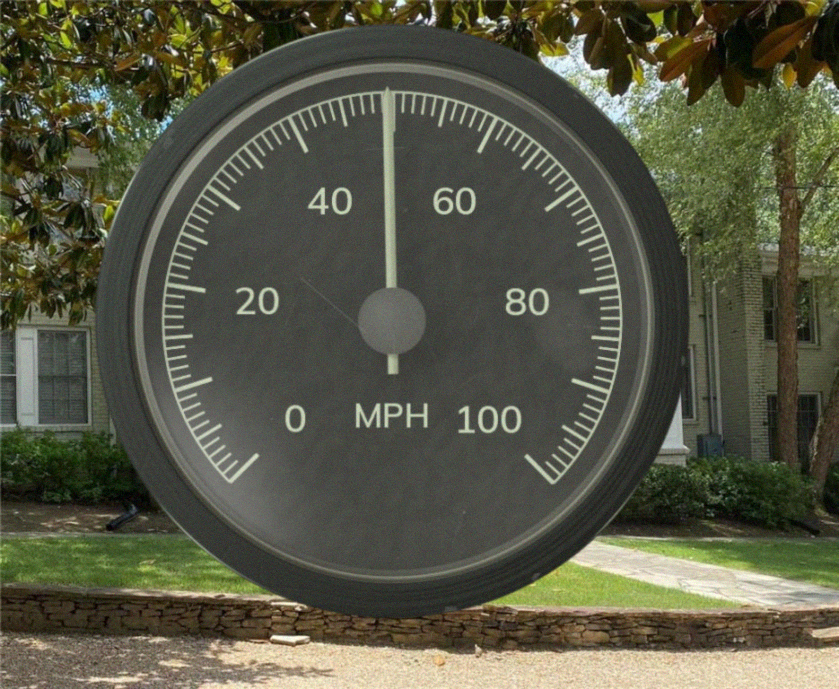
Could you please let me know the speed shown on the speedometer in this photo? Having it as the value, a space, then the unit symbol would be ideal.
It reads 49.5 mph
